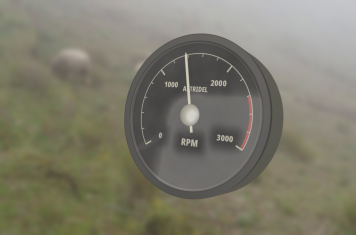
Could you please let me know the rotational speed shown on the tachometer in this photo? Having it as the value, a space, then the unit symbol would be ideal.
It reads 1400 rpm
